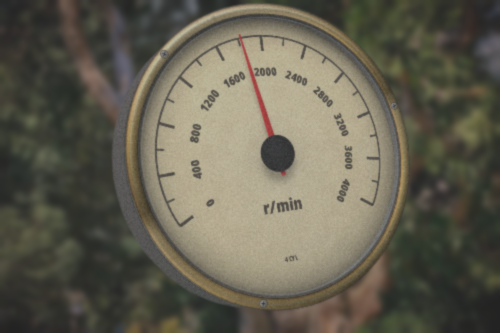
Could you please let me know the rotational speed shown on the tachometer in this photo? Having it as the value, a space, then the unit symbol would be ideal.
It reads 1800 rpm
